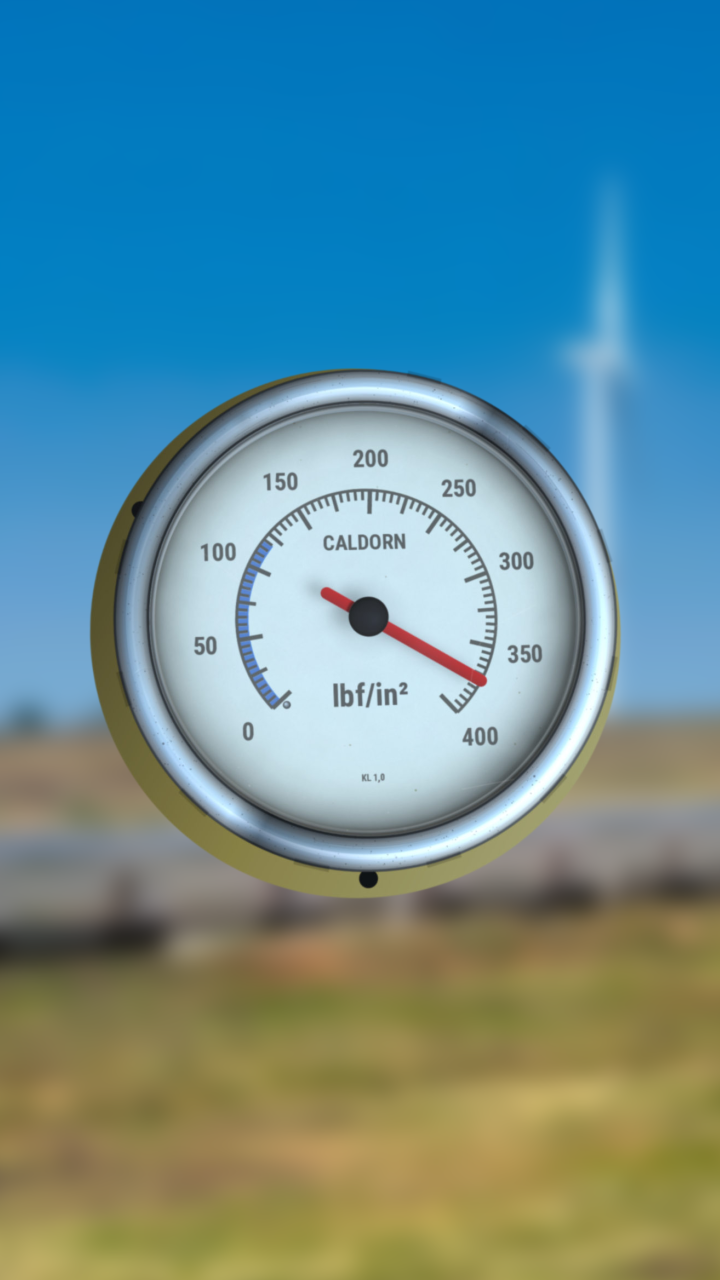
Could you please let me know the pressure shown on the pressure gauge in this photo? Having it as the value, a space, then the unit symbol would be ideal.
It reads 375 psi
